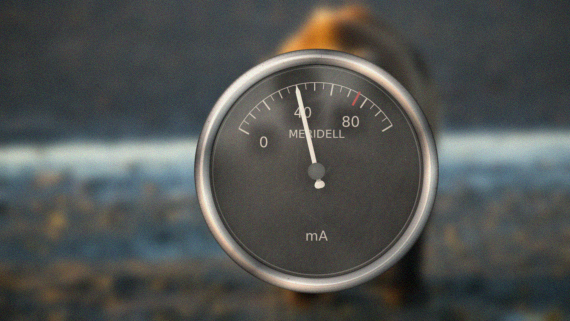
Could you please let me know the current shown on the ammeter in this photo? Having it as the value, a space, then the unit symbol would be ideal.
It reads 40 mA
